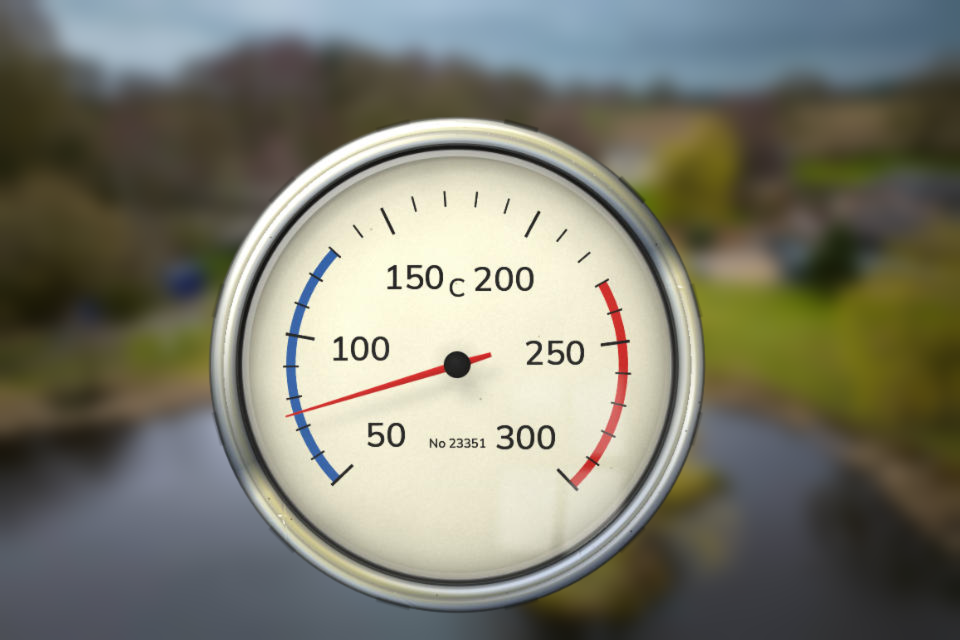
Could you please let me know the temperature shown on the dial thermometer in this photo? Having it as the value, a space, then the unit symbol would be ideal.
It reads 75 °C
